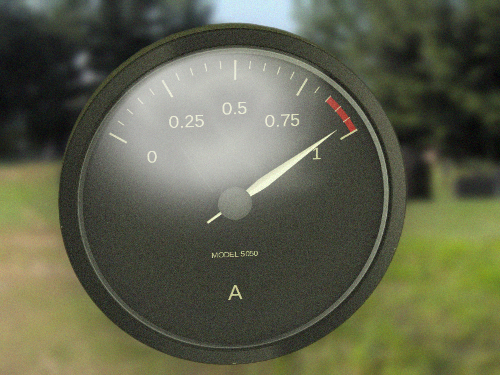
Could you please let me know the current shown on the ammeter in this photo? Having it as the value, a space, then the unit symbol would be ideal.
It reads 0.95 A
